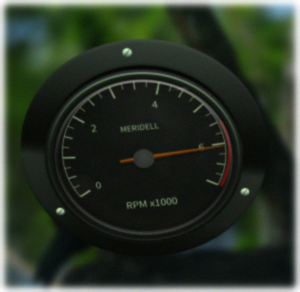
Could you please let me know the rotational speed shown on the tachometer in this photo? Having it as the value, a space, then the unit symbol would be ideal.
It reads 6000 rpm
